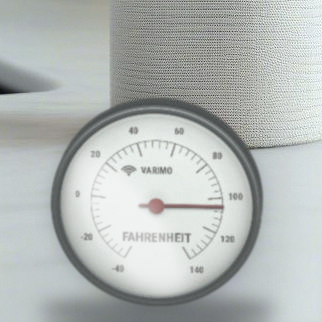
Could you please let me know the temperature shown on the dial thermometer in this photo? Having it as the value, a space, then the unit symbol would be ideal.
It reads 104 °F
